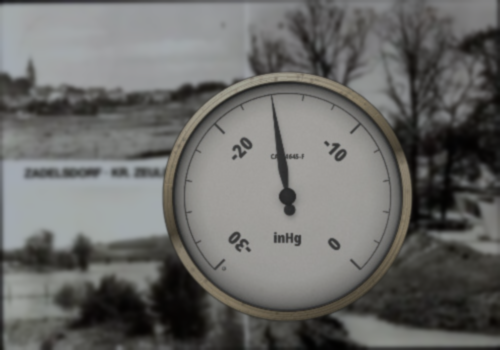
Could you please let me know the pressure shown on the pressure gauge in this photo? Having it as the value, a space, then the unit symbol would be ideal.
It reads -16 inHg
